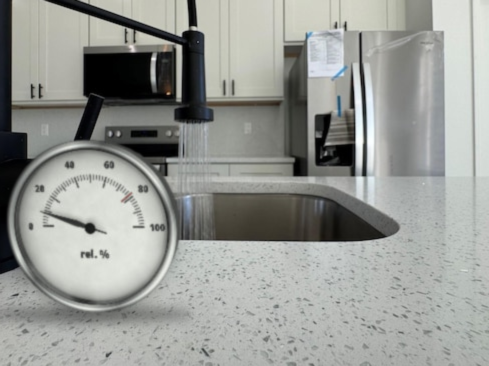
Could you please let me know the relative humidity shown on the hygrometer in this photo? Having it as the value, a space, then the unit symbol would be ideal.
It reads 10 %
